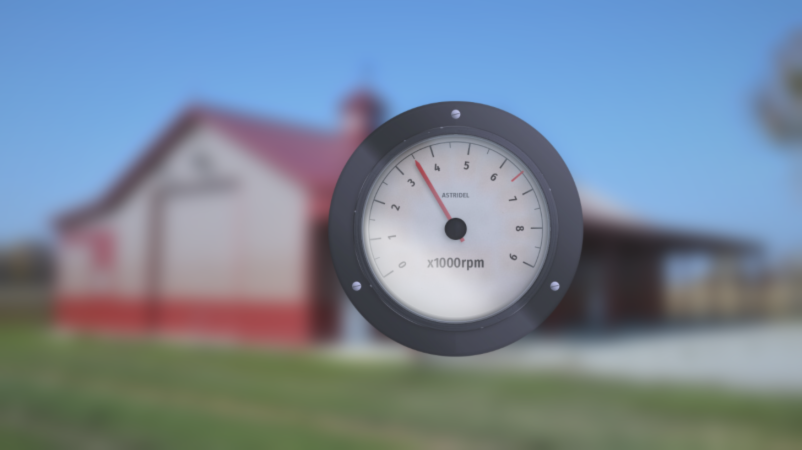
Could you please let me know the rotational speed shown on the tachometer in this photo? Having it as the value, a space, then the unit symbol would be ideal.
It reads 3500 rpm
